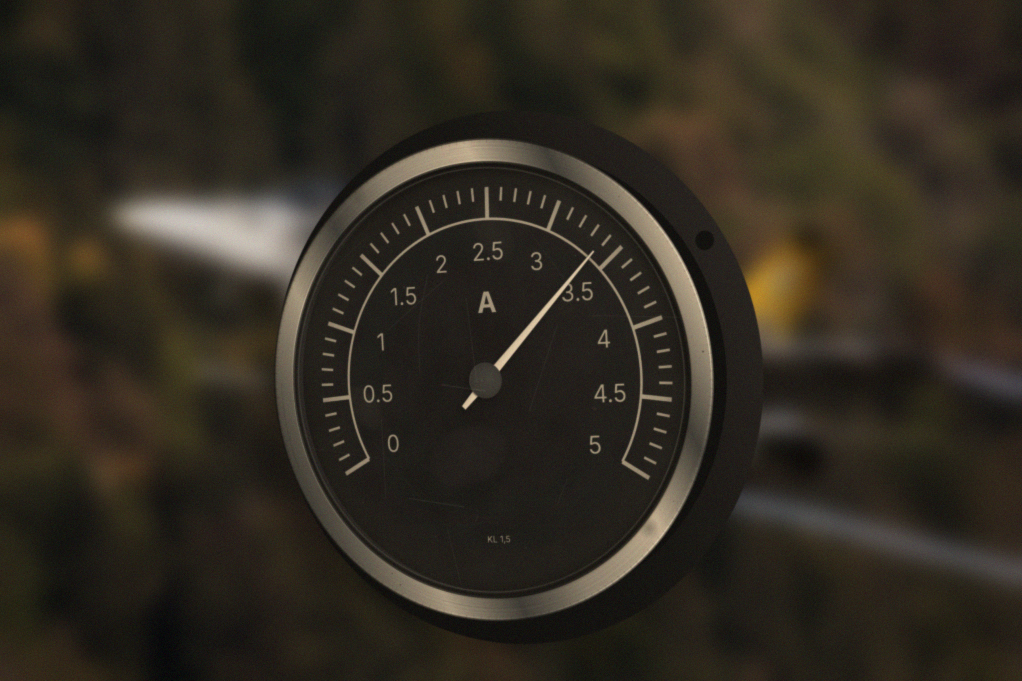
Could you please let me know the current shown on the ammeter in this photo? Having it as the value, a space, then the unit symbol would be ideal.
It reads 3.4 A
